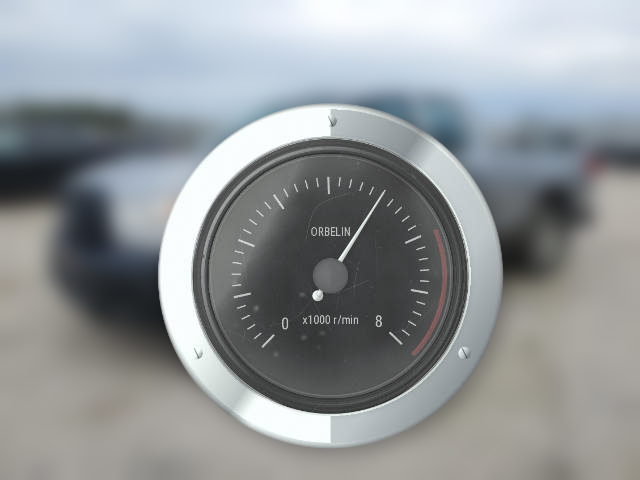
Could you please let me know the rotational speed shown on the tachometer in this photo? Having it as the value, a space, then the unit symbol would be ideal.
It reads 5000 rpm
